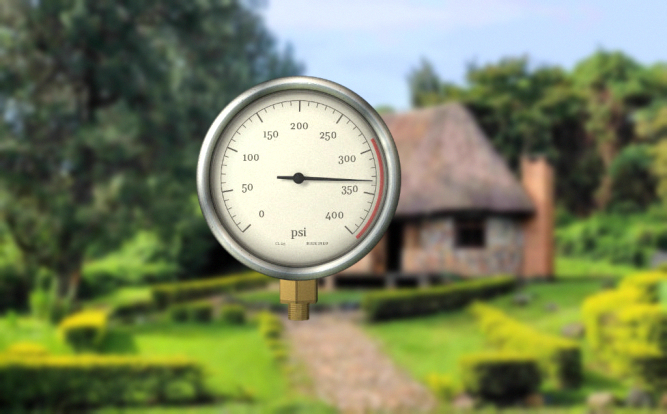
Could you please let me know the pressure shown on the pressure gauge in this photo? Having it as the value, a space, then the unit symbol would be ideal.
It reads 335 psi
